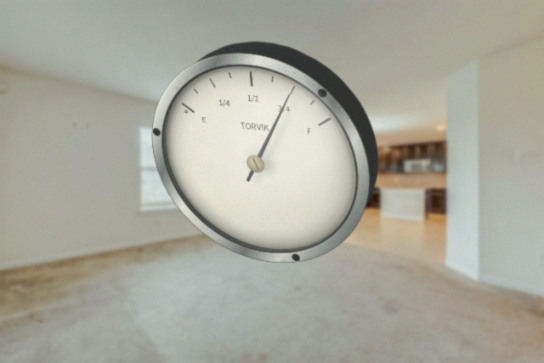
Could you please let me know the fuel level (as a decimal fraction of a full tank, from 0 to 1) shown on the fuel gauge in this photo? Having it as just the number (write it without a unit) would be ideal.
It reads 0.75
